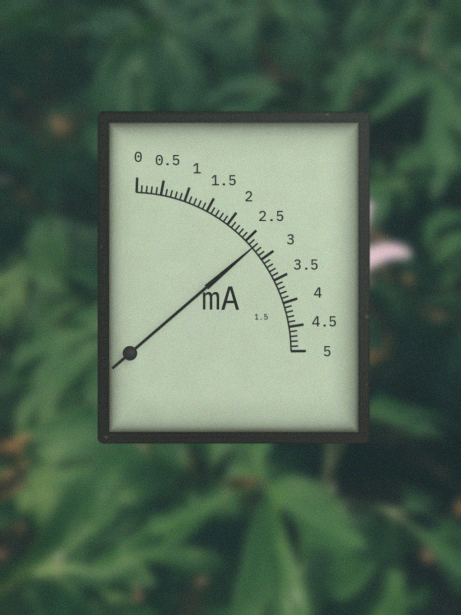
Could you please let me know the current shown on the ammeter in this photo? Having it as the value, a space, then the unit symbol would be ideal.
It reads 2.7 mA
